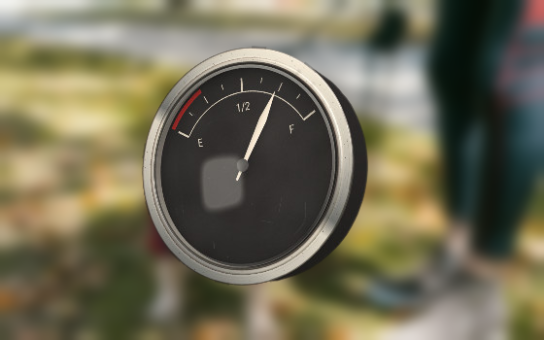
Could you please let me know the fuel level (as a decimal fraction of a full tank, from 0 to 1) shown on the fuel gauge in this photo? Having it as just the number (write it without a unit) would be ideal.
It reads 0.75
